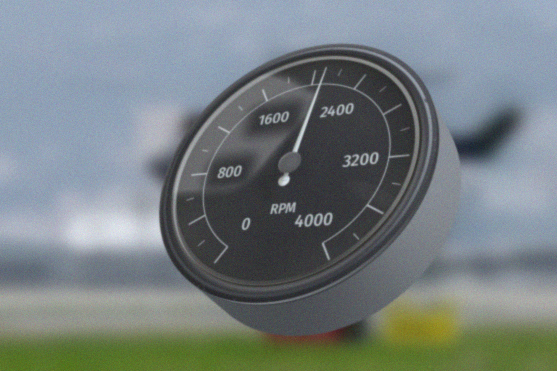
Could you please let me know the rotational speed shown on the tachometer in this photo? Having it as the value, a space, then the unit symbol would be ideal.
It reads 2100 rpm
